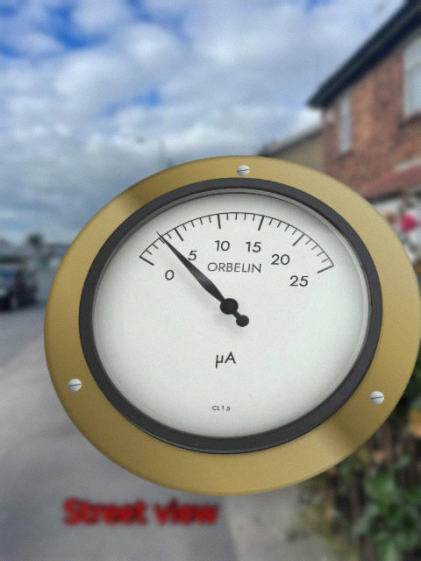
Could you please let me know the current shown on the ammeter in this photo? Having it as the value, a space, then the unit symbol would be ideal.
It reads 3 µA
